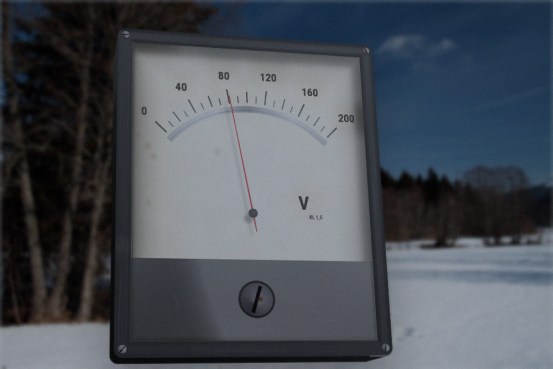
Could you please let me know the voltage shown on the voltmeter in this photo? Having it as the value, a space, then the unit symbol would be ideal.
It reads 80 V
